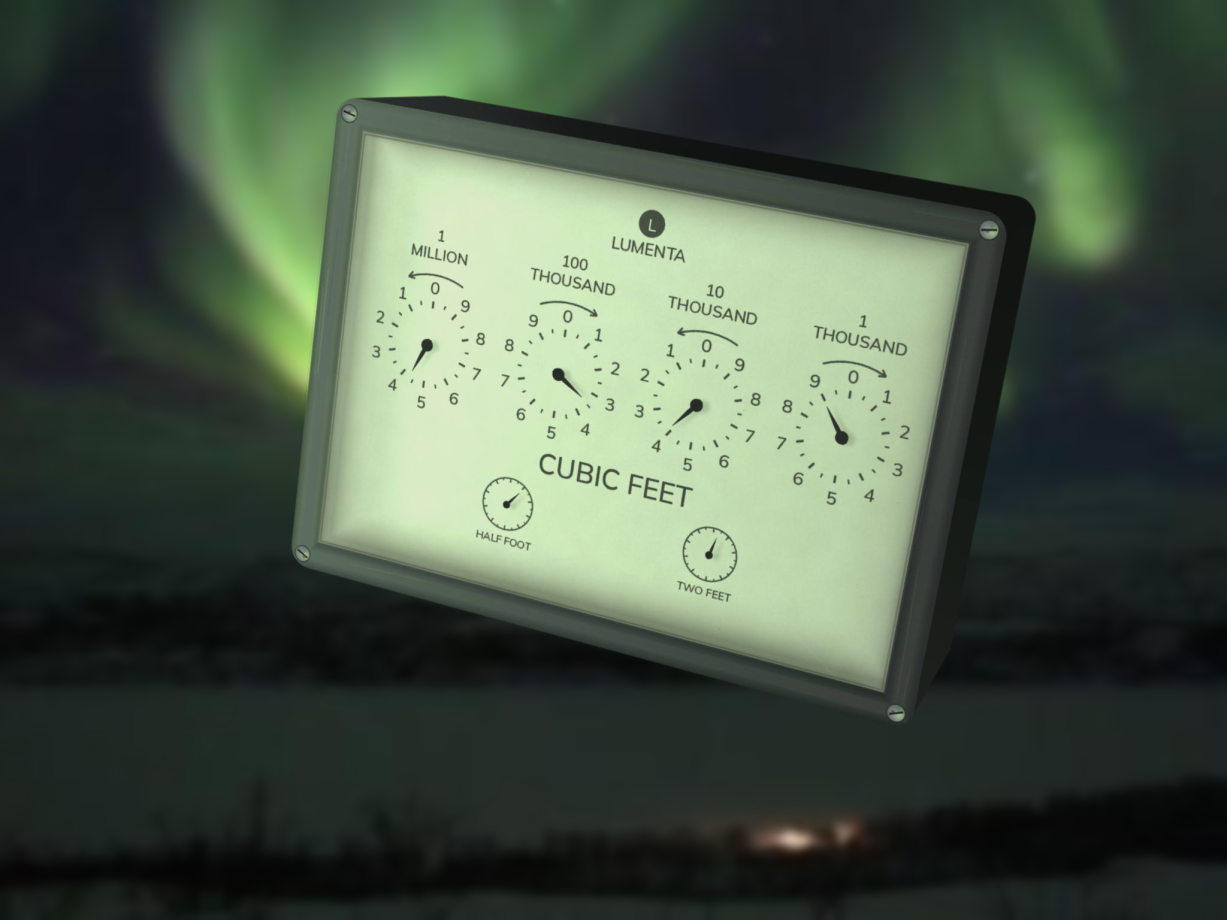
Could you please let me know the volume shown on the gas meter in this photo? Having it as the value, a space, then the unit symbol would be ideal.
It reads 433900 ft³
